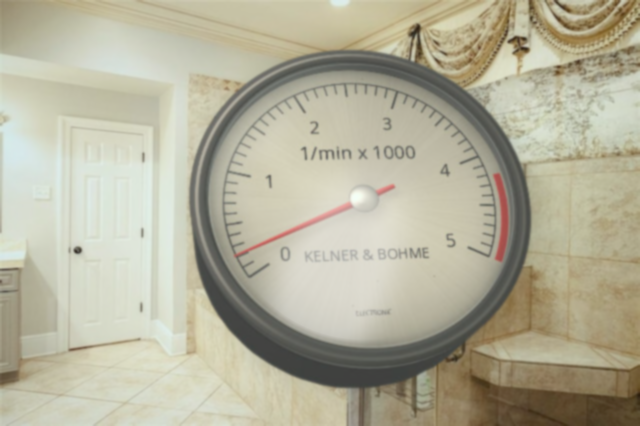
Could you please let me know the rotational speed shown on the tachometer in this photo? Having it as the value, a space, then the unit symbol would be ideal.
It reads 200 rpm
